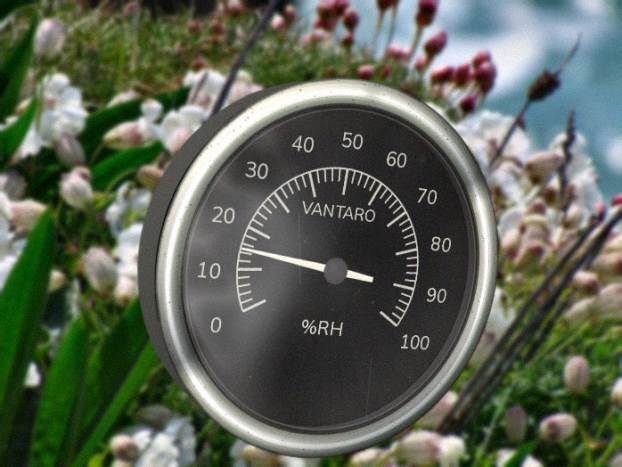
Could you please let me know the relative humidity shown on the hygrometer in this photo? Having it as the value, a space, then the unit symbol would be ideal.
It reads 15 %
